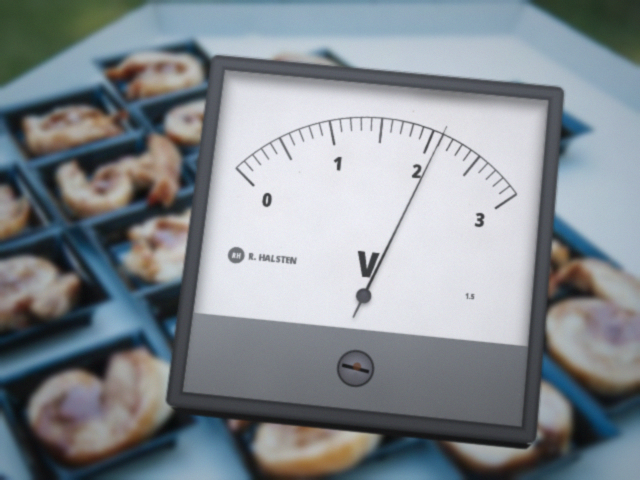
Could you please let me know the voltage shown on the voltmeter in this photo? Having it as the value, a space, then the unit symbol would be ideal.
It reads 2.1 V
